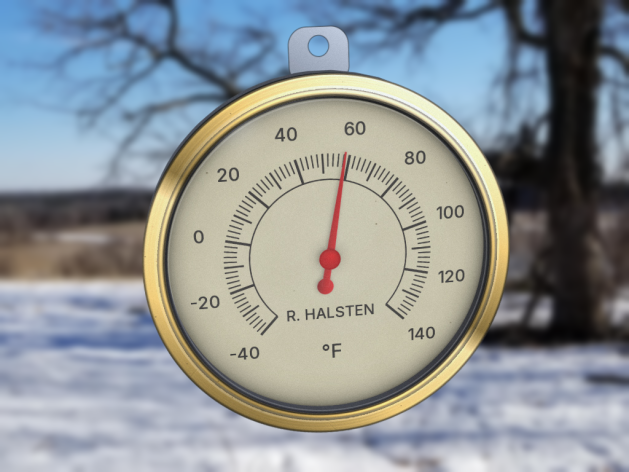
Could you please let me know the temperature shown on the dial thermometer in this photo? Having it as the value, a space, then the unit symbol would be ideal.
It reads 58 °F
